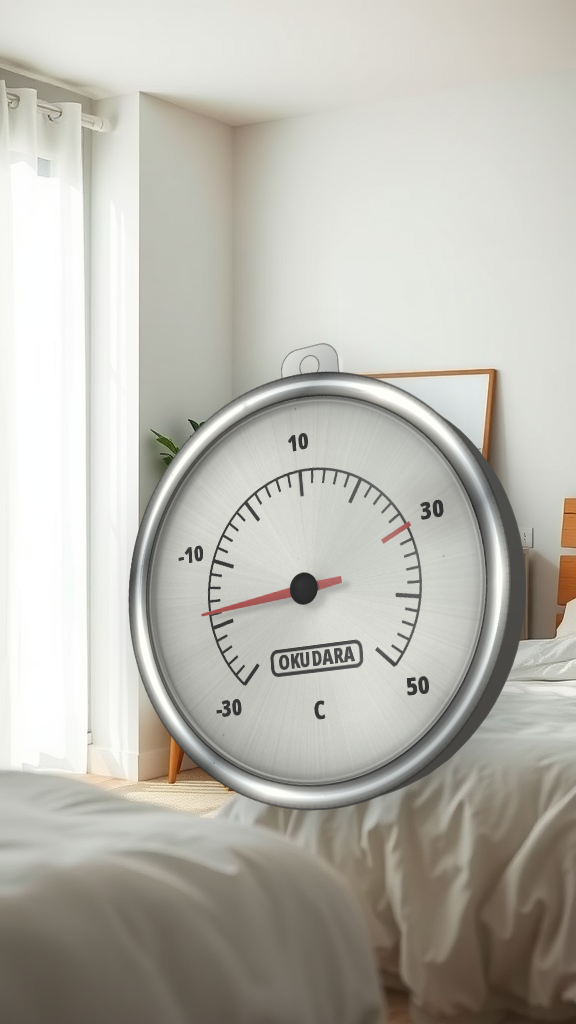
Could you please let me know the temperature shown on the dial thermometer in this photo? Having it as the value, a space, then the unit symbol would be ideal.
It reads -18 °C
